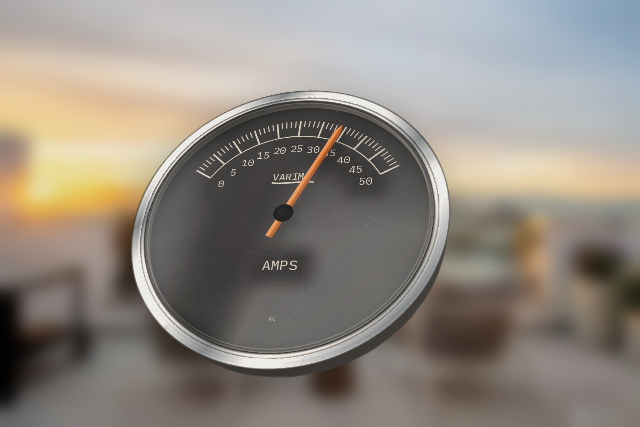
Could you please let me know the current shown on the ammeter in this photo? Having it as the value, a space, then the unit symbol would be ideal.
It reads 35 A
